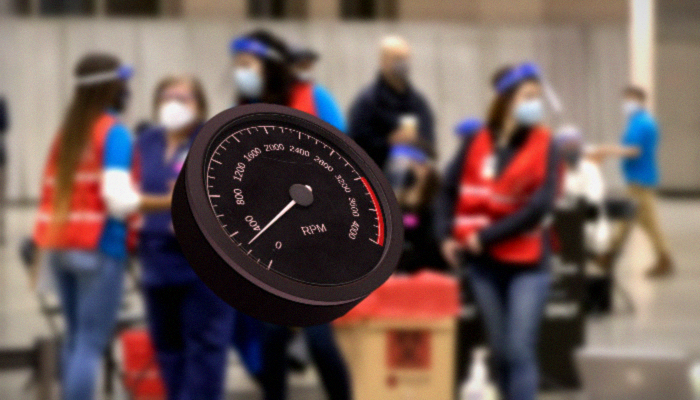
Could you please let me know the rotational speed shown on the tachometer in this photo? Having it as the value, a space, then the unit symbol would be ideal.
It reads 250 rpm
